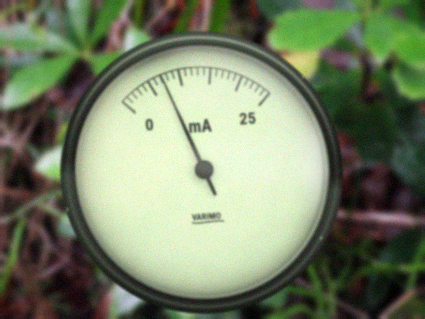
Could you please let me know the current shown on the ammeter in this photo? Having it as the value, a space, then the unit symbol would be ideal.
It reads 7 mA
